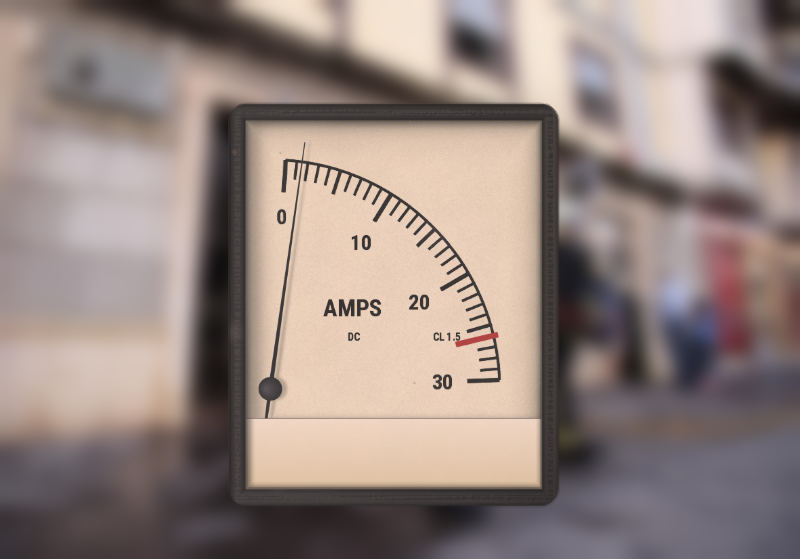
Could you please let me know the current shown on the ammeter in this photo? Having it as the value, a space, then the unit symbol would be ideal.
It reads 1.5 A
